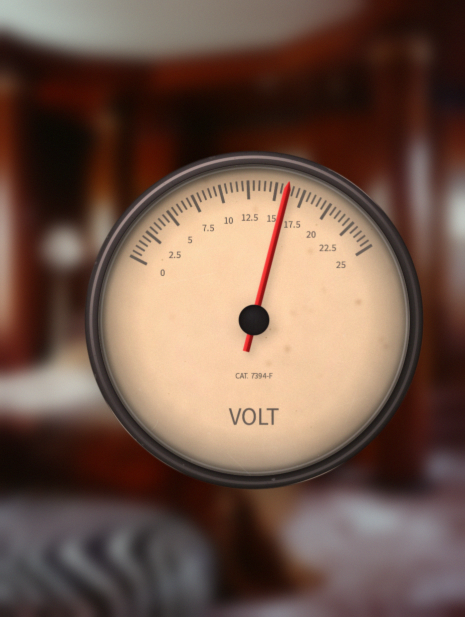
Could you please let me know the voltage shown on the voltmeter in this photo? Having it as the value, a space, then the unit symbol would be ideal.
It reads 16 V
